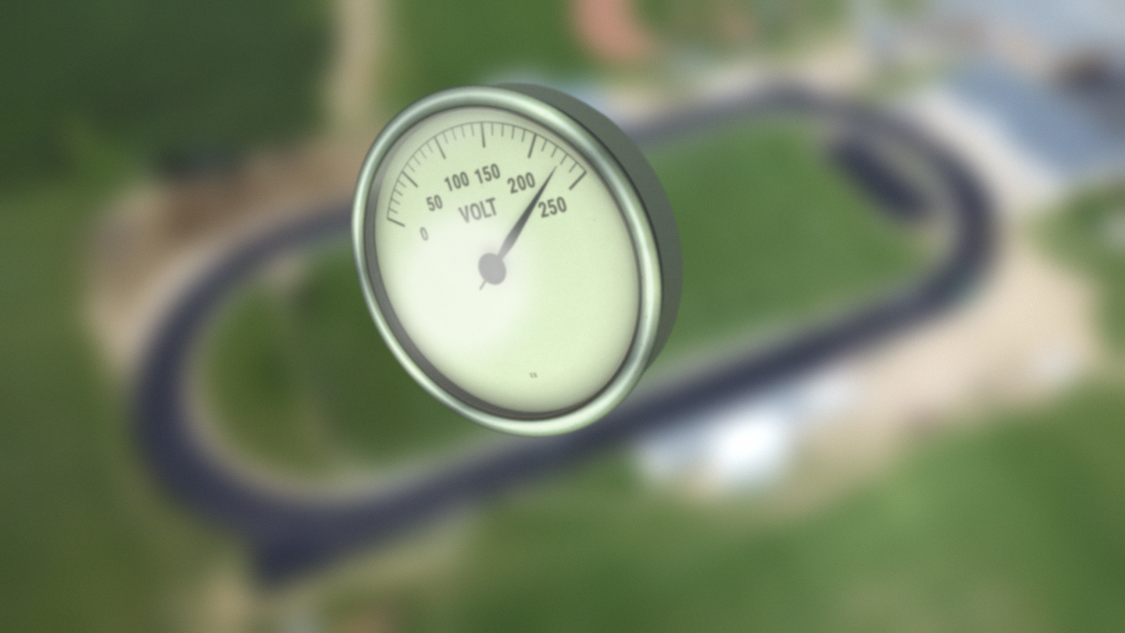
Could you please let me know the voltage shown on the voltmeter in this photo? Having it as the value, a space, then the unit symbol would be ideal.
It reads 230 V
